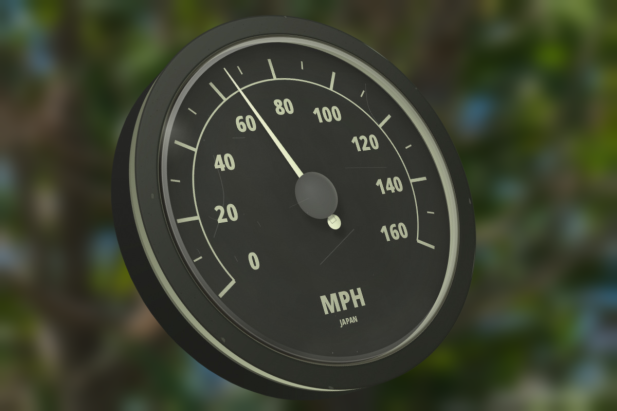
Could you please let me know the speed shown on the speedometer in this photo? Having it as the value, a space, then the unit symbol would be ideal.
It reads 65 mph
